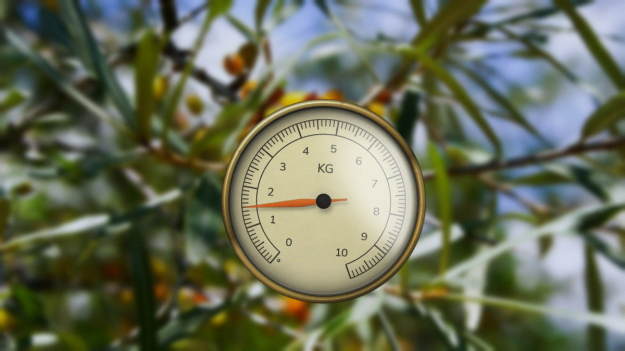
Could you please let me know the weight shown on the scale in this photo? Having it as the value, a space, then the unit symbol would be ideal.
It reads 1.5 kg
